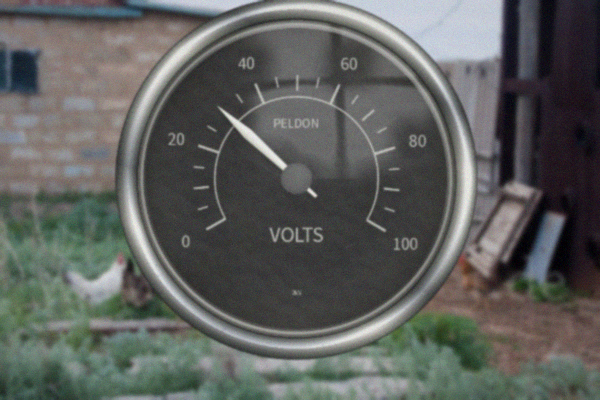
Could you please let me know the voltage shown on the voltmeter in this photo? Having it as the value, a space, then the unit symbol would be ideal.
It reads 30 V
